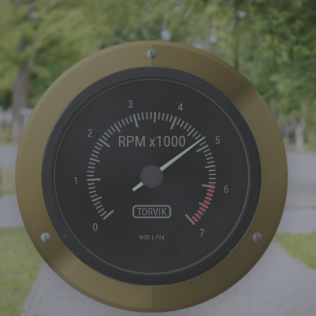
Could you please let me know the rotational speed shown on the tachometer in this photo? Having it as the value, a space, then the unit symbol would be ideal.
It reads 4800 rpm
